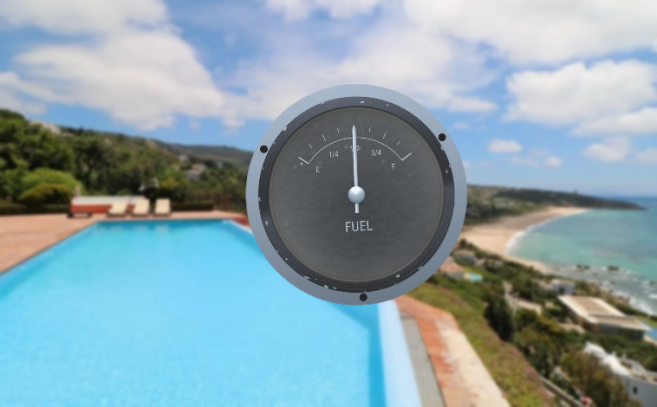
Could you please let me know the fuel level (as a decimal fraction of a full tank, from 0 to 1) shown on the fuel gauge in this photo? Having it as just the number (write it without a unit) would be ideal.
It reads 0.5
